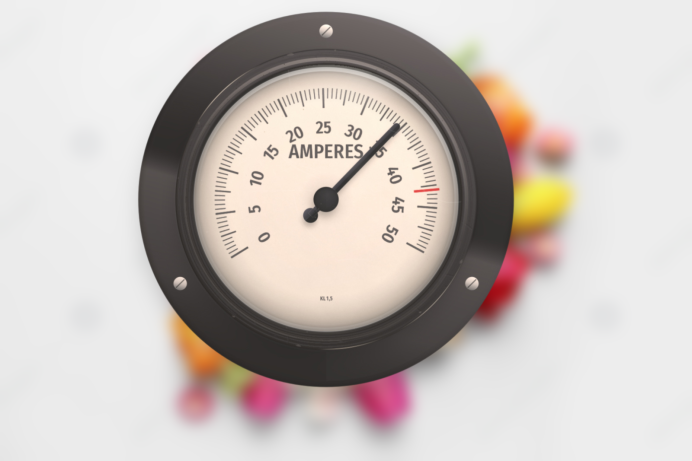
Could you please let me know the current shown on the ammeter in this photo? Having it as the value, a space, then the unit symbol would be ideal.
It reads 34.5 A
